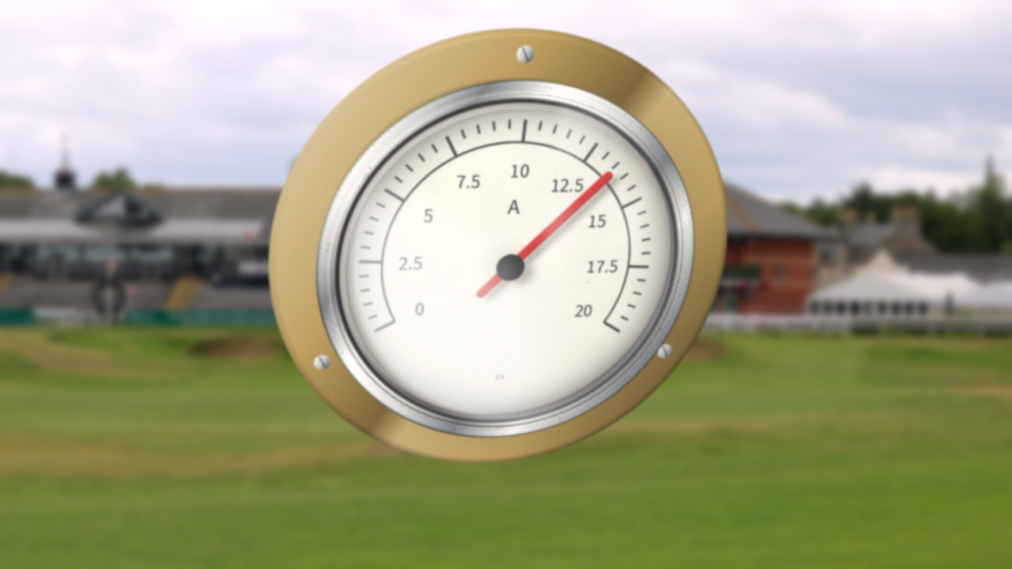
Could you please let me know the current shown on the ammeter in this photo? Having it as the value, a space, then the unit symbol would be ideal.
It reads 13.5 A
